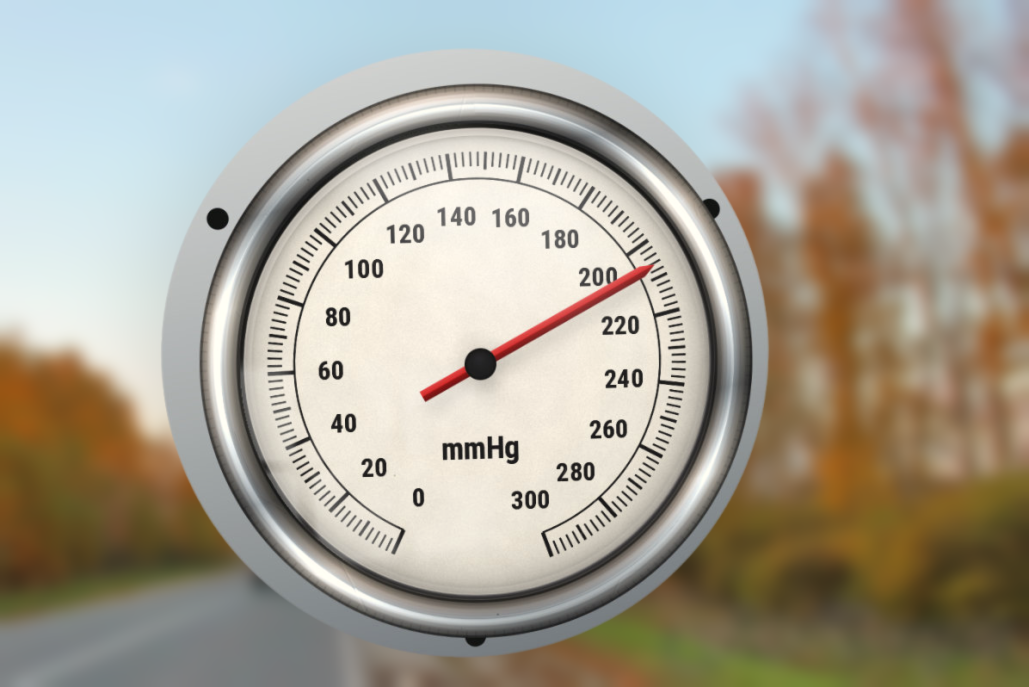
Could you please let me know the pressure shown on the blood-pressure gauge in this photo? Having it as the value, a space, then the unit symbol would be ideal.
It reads 206 mmHg
